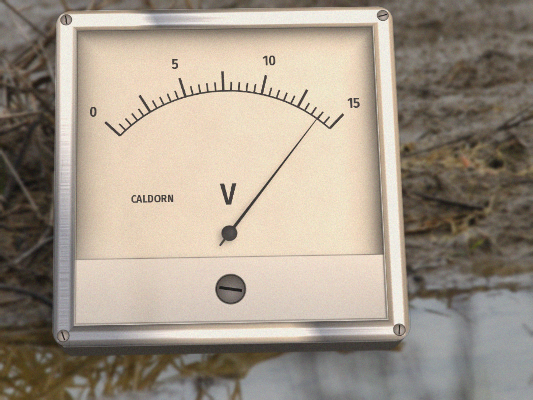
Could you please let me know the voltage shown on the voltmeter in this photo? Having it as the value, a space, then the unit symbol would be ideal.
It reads 14 V
